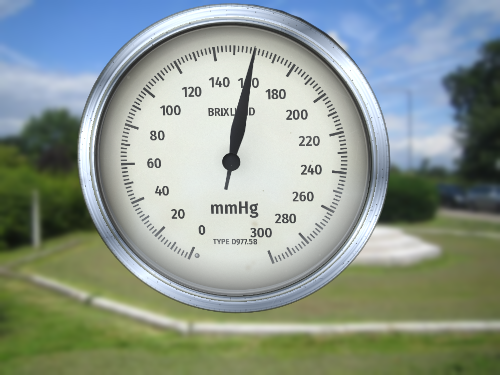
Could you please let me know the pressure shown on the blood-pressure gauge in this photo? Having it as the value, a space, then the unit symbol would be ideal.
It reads 160 mmHg
